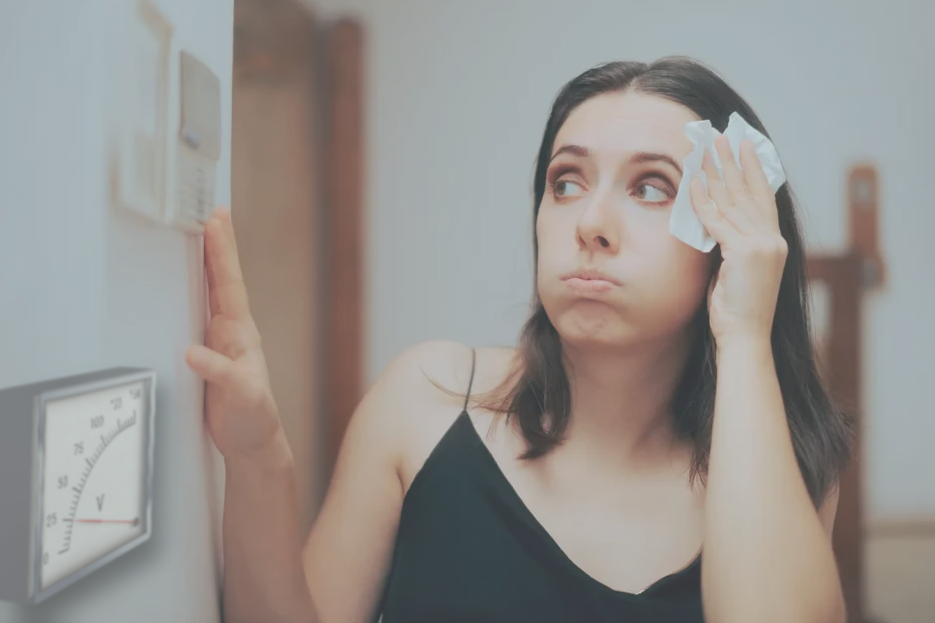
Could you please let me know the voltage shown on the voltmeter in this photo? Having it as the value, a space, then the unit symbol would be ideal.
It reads 25 V
